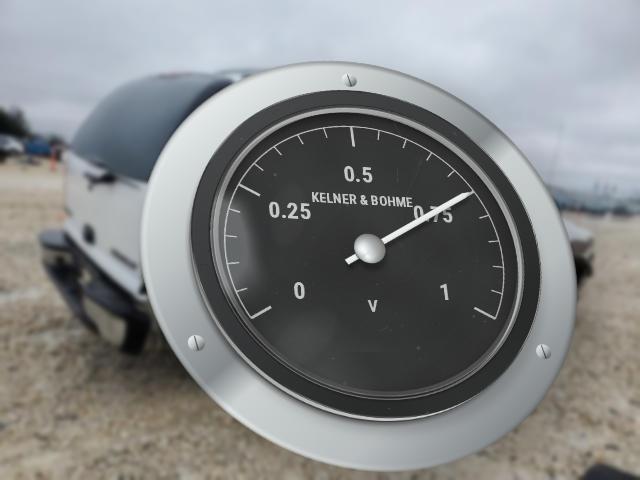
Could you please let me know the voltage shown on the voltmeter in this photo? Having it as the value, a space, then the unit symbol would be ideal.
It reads 0.75 V
